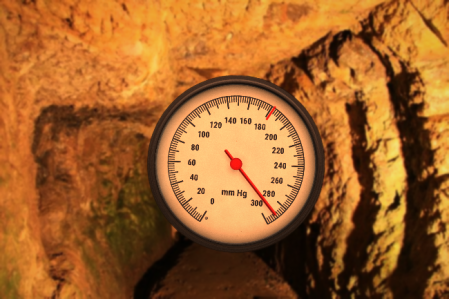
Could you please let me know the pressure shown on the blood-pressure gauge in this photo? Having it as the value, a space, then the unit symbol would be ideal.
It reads 290 mmHg
